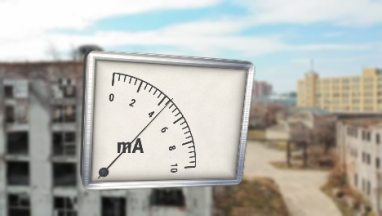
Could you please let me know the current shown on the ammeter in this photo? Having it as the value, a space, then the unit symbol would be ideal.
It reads 4.4 mA
